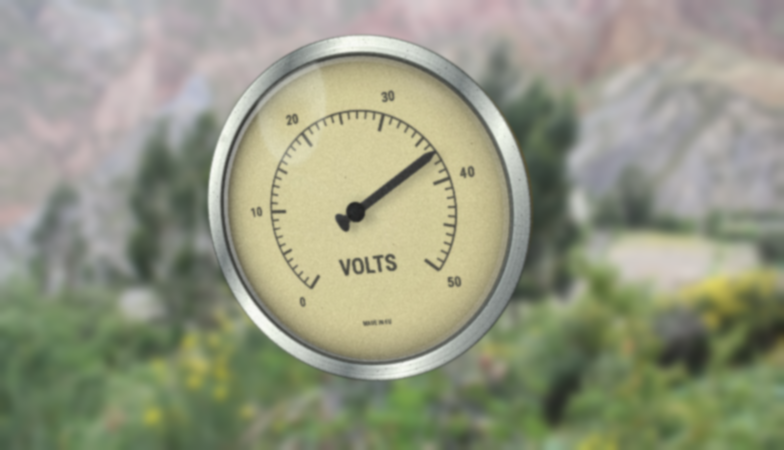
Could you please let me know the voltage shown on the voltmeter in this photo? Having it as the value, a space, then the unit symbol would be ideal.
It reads 37 V
